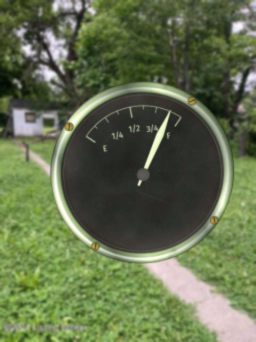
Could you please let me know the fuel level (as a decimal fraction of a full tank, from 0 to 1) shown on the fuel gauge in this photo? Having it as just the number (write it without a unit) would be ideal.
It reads 0.875
